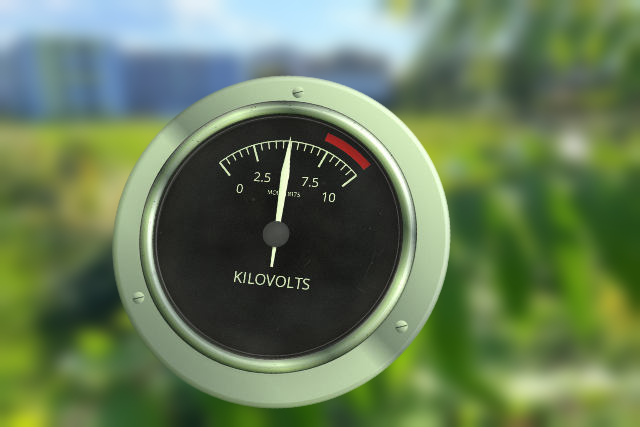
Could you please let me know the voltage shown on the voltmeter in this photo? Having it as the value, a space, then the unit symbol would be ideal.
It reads 5 kV
